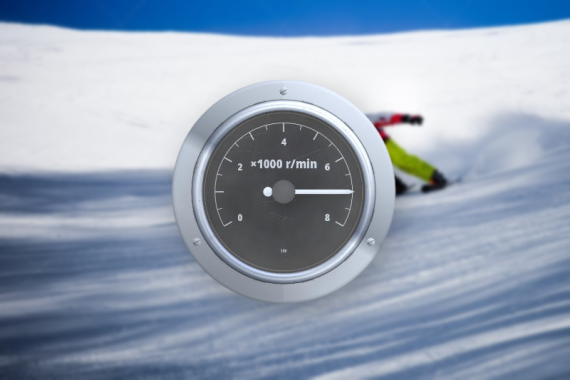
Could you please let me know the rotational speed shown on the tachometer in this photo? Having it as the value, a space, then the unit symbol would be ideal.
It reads 7000 rpm
